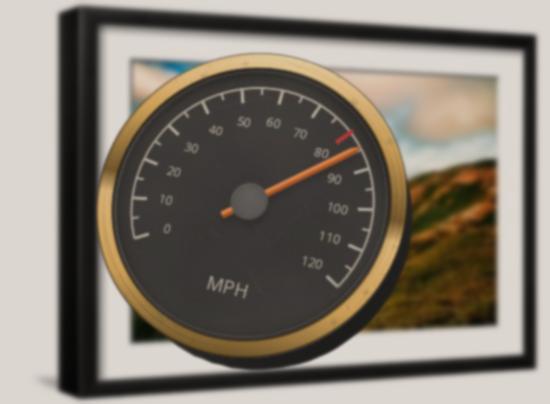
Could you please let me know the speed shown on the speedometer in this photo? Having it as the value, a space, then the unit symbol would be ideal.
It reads 85 mph
